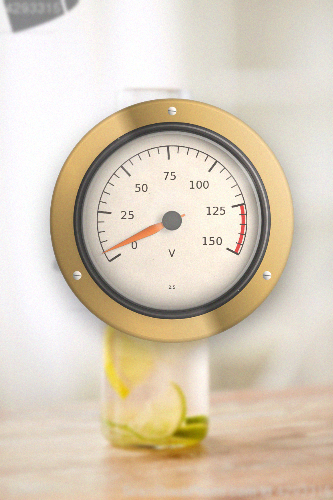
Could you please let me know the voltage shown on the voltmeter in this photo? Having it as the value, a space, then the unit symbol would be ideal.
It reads 5 V
